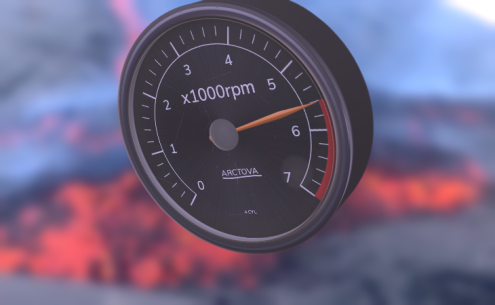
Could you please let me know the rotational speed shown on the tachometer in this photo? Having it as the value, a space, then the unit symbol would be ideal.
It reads 5600 rpm
